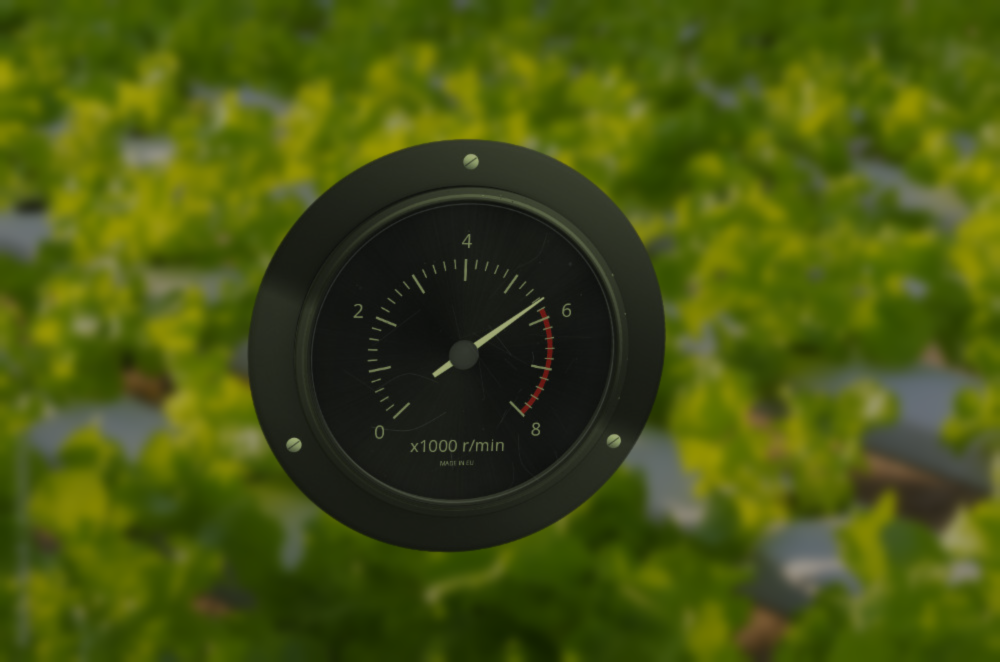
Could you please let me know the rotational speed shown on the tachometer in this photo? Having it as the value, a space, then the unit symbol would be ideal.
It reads 5600 rpm
